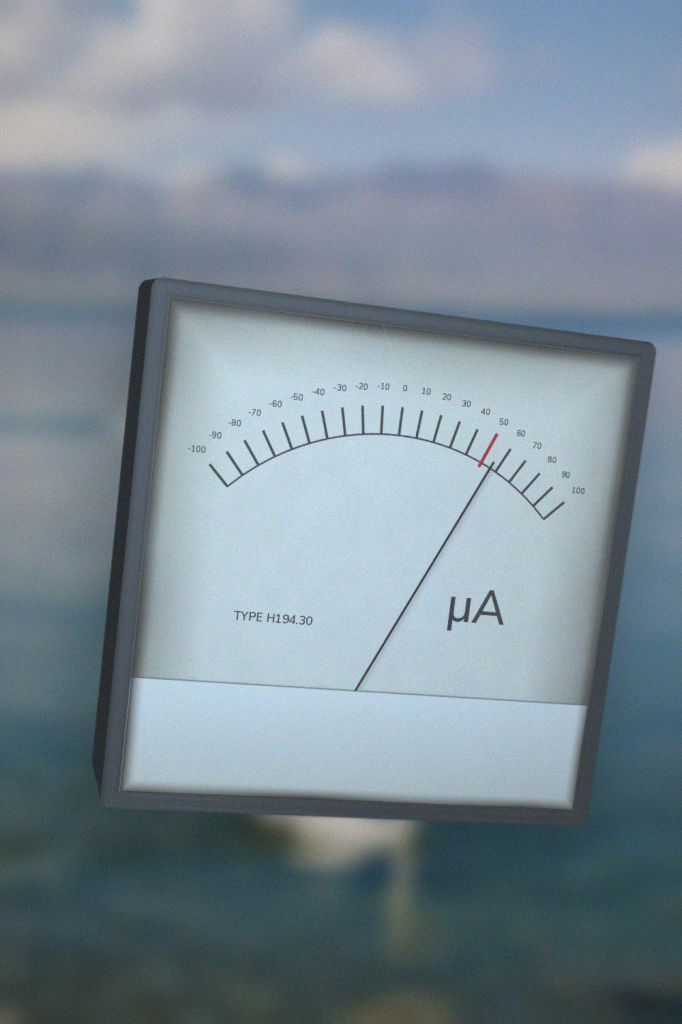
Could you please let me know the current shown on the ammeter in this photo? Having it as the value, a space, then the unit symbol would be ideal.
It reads 55 µA
